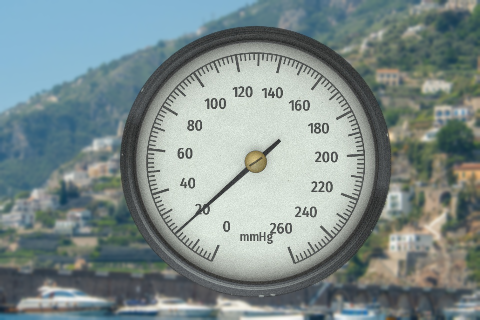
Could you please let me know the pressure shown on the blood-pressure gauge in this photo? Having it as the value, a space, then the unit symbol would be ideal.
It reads 20 mmHg
